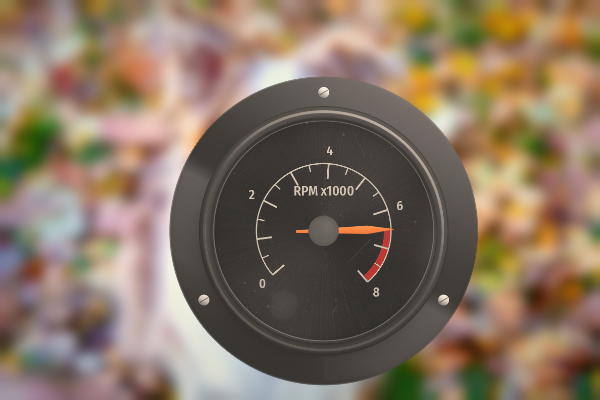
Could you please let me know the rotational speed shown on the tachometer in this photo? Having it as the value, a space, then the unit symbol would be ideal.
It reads 6500 rpm
